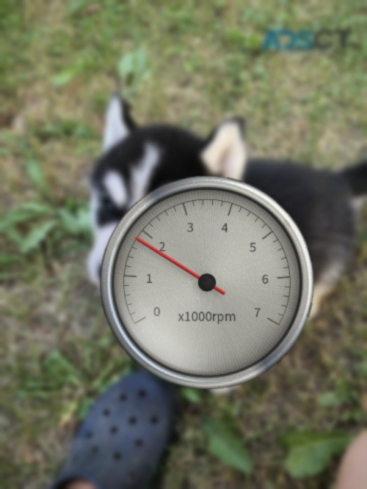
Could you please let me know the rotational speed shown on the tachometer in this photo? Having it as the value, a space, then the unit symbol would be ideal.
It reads 1800 rpm
